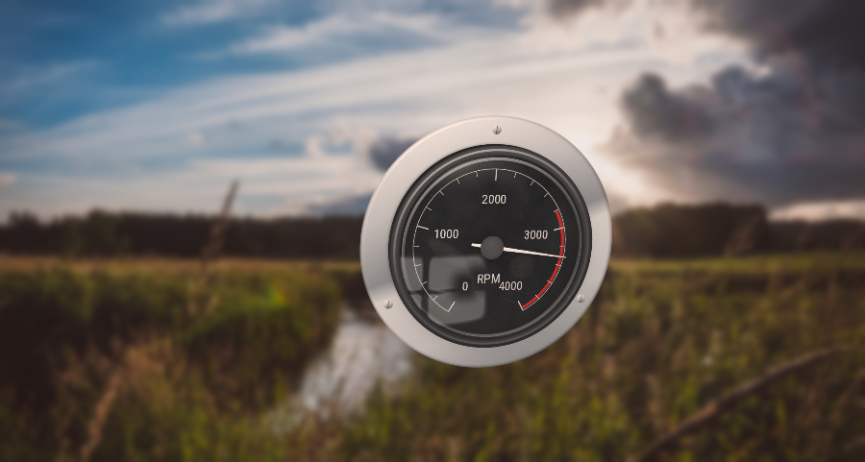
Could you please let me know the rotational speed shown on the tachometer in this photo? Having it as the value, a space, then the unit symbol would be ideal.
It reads 3300 rpm
